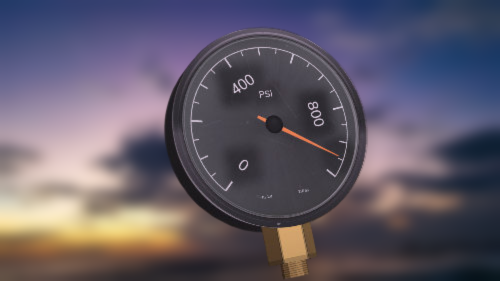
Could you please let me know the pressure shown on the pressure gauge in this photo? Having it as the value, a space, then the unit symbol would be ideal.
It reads 950 psi
